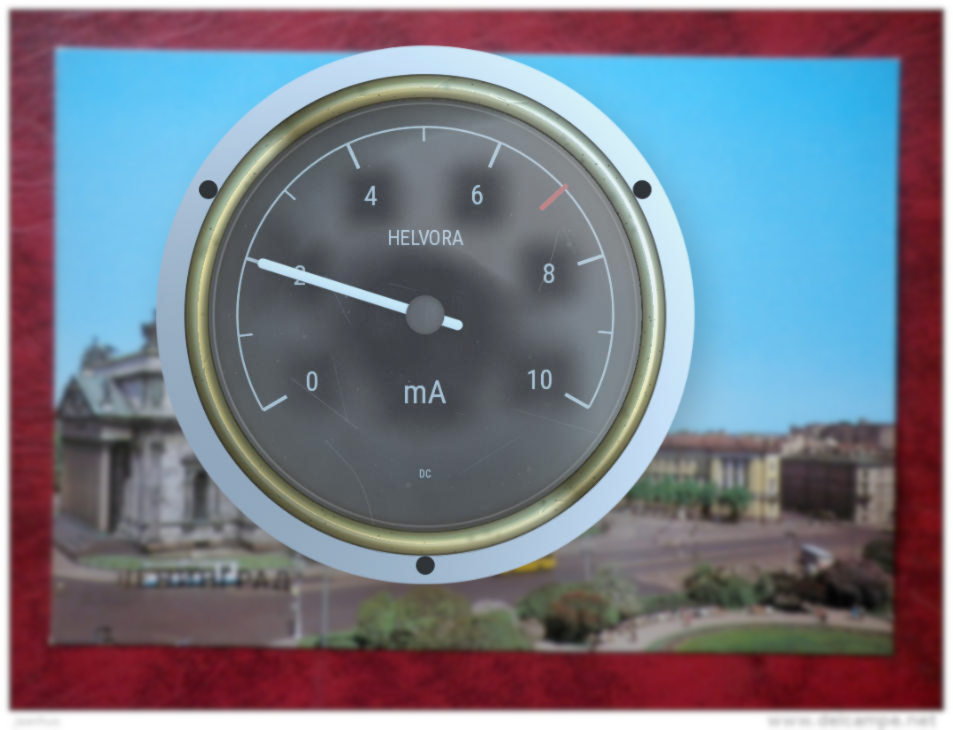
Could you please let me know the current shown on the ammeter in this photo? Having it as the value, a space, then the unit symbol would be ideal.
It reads 2 mA
